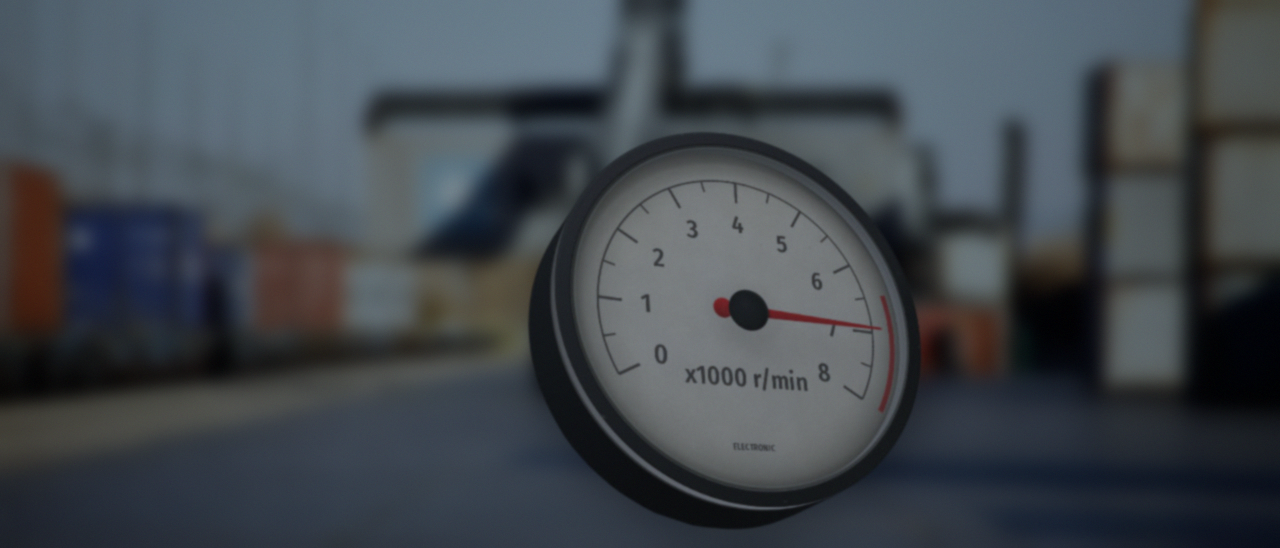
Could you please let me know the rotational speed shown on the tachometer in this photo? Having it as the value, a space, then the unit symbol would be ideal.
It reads 7000 rpm
